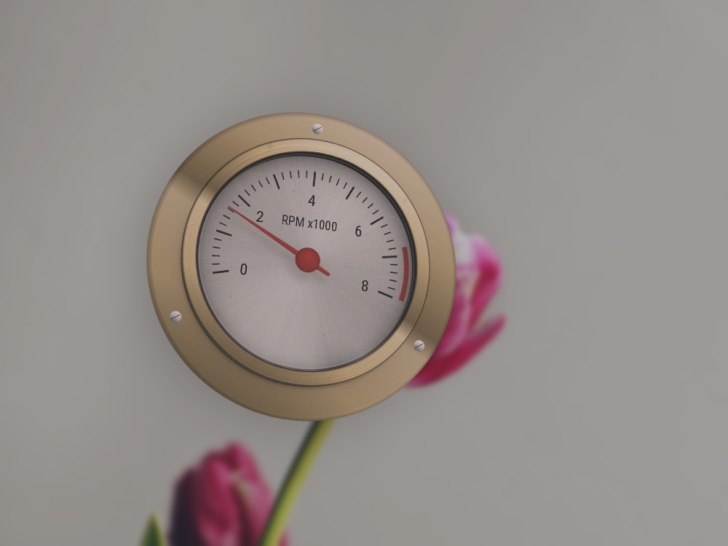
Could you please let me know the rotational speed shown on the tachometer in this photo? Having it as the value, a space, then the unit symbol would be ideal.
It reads 1600 rpm
